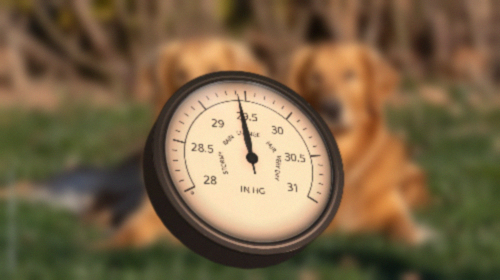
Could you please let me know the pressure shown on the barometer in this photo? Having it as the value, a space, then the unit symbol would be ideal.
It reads 29.4 inHg
